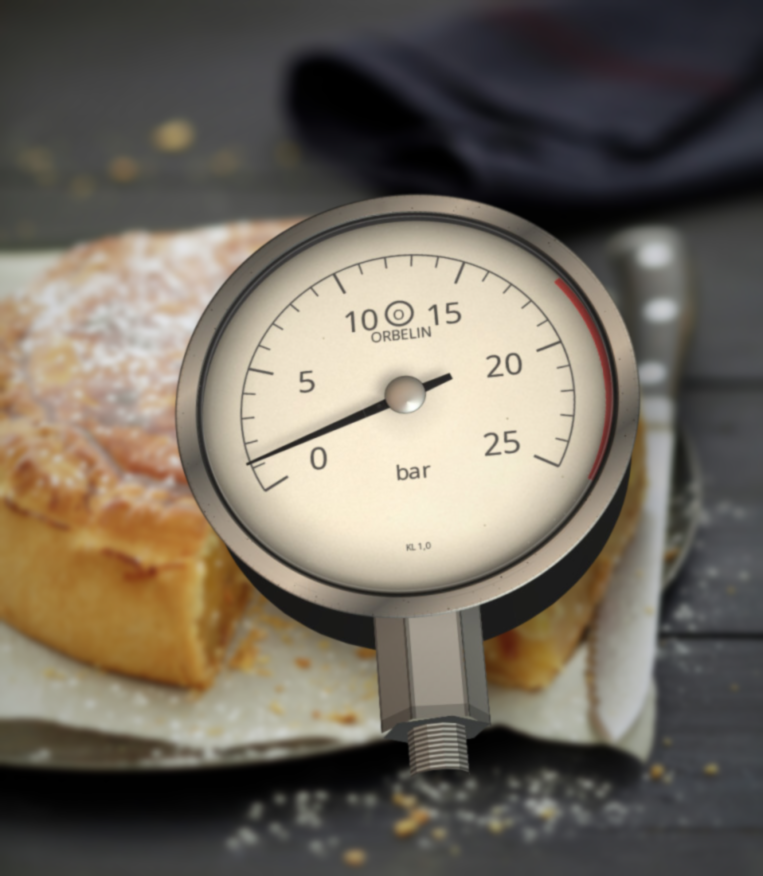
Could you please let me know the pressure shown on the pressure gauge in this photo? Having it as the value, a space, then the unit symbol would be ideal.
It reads 1 bar
